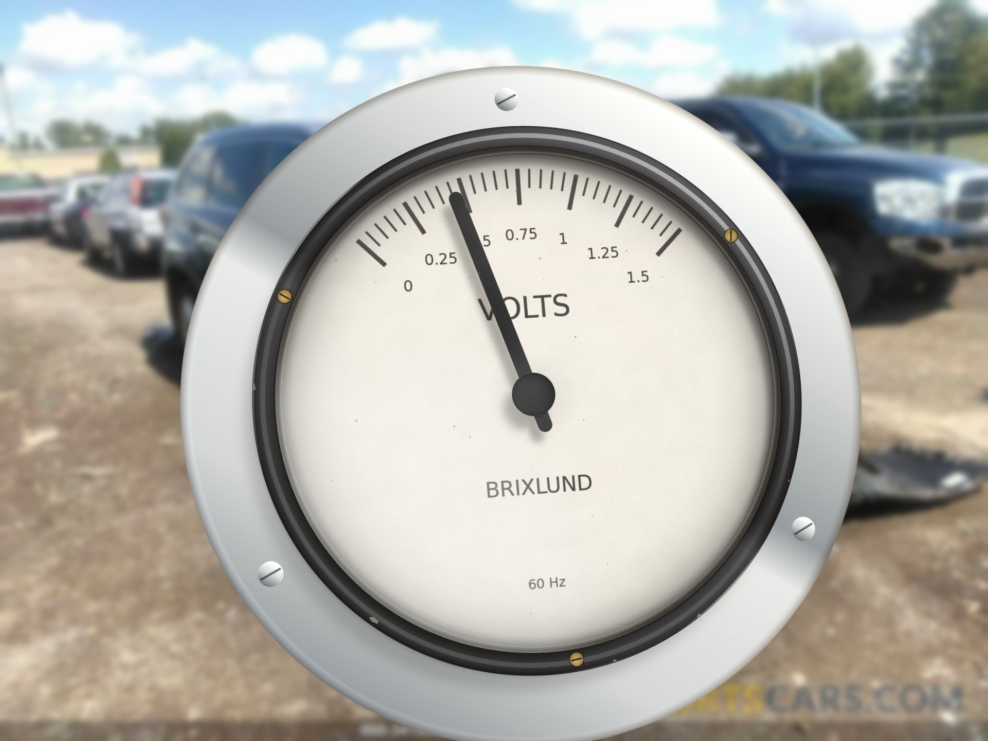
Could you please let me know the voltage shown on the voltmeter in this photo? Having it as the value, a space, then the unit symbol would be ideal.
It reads 0.45 V
